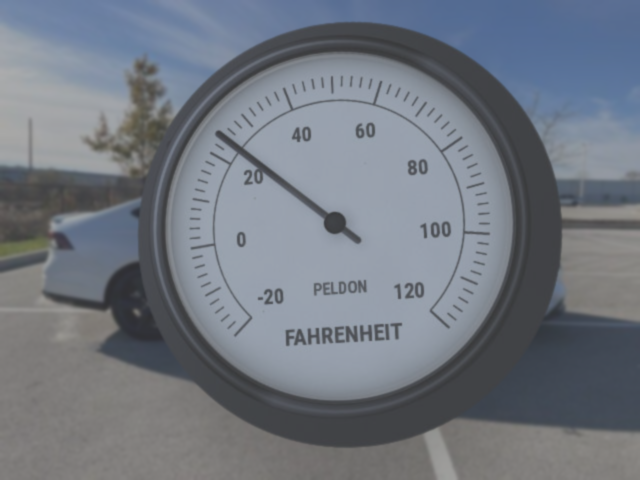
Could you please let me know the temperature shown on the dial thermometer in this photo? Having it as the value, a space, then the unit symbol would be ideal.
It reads 24 °F
